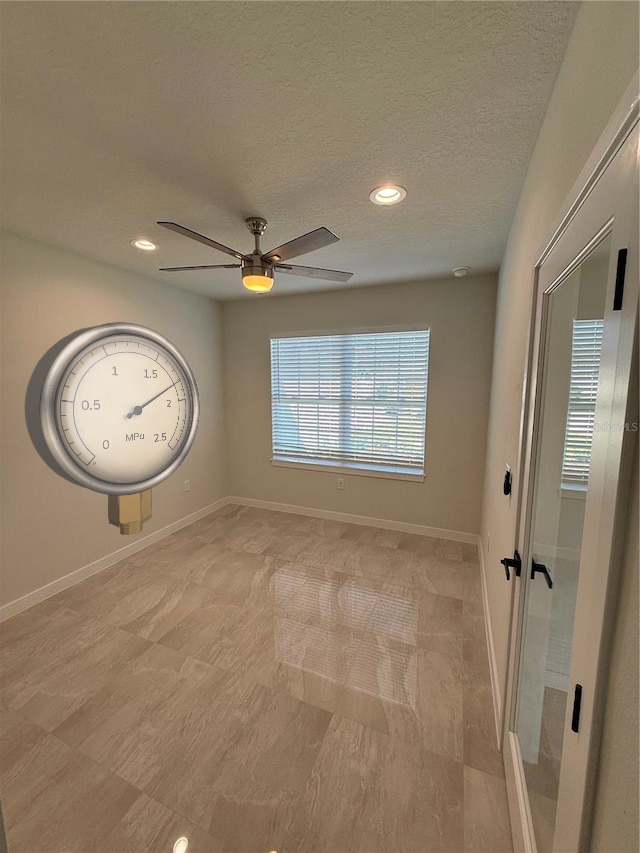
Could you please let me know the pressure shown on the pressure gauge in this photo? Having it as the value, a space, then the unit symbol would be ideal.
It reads 1.8 MPa
